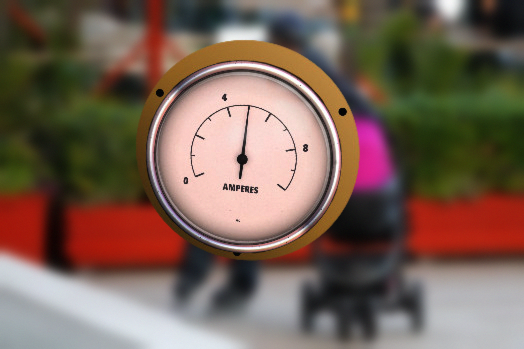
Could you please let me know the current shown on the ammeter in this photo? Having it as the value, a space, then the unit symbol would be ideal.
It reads 5 A
